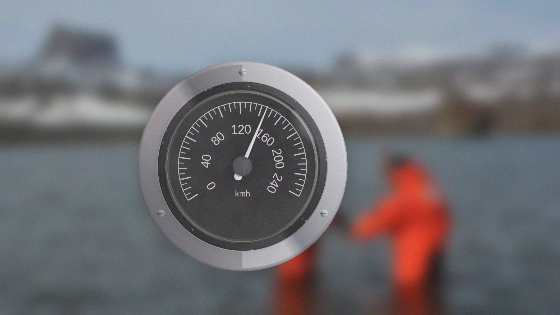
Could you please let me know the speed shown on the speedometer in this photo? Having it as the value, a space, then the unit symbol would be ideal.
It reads 145 km/h
